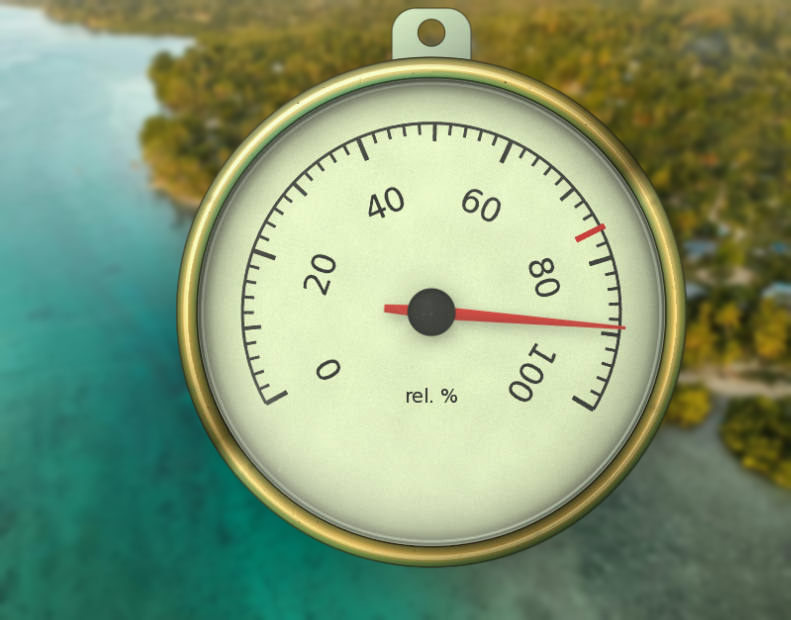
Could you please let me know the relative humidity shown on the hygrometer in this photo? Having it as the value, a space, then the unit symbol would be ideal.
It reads 89 %
